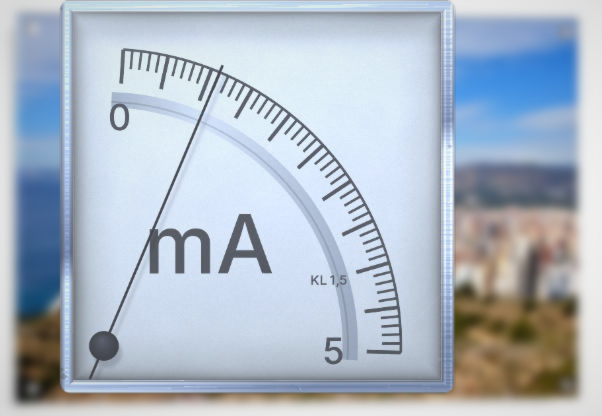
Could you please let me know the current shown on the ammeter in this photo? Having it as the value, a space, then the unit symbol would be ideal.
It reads 1.1 mA
